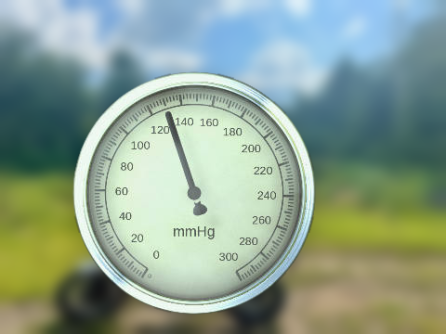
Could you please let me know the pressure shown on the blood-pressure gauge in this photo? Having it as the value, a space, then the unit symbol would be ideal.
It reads 130 mmHg
